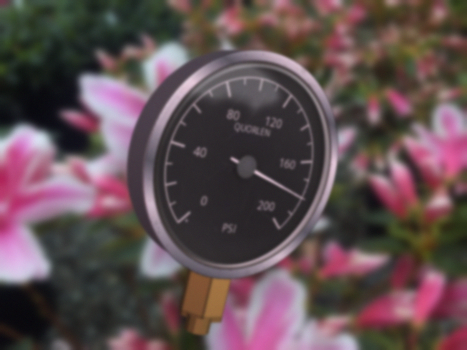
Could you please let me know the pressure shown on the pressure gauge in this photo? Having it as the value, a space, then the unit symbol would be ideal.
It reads 180 psi
